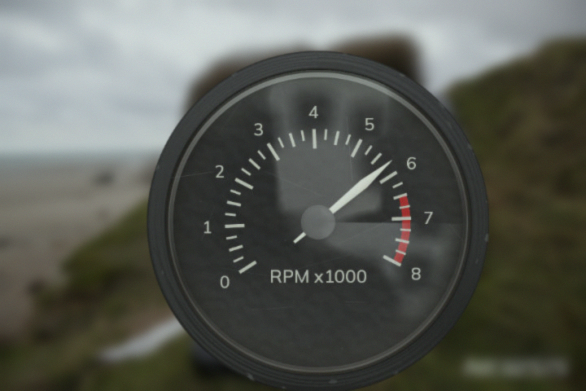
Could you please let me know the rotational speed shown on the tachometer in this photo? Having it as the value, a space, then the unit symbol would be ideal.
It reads 5750 rpm
